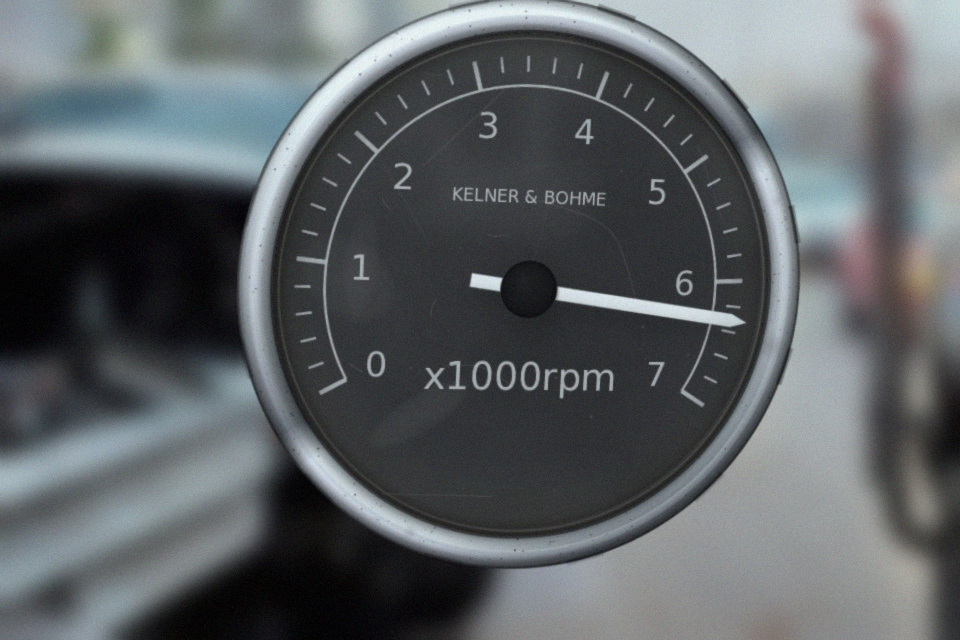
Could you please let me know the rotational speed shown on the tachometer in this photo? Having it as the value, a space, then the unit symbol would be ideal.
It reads 6300 rpm
